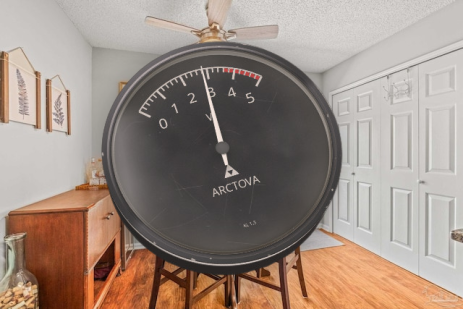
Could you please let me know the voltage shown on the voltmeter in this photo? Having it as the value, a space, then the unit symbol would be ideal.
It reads 2.8 V
